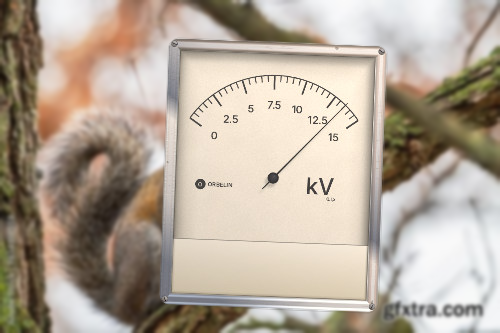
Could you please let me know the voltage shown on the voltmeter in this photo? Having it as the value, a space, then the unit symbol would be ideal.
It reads 13.5 kV
